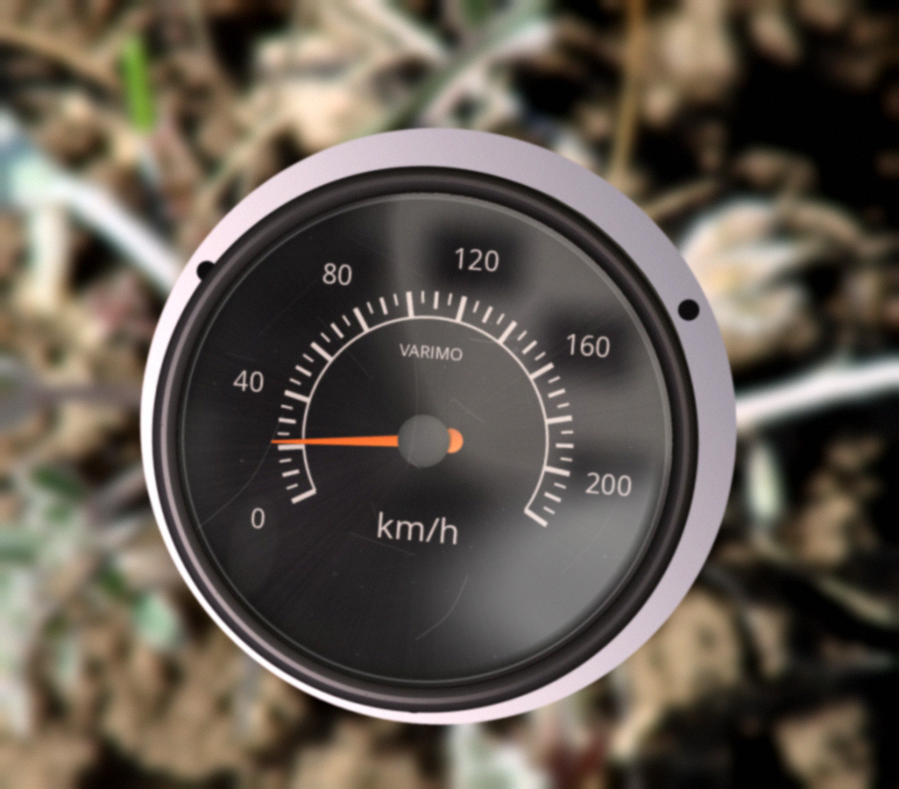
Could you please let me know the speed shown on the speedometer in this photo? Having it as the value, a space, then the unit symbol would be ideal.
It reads 22.5 km/h
